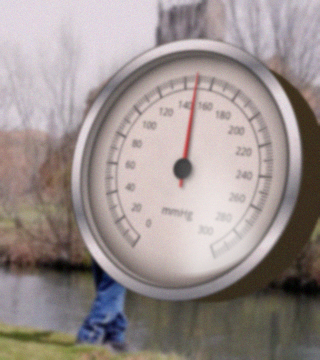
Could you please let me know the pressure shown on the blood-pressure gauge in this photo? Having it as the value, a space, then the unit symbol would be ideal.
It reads 150 mmHg
